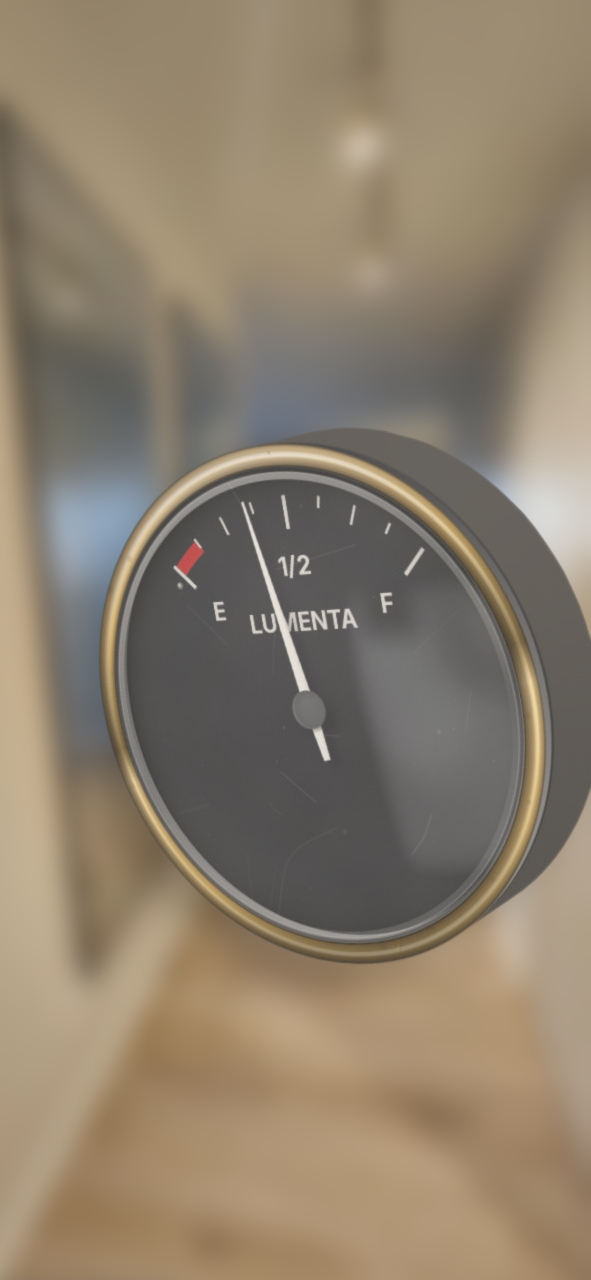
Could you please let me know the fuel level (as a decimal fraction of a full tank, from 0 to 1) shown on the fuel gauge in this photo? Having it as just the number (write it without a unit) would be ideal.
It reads 0.375
